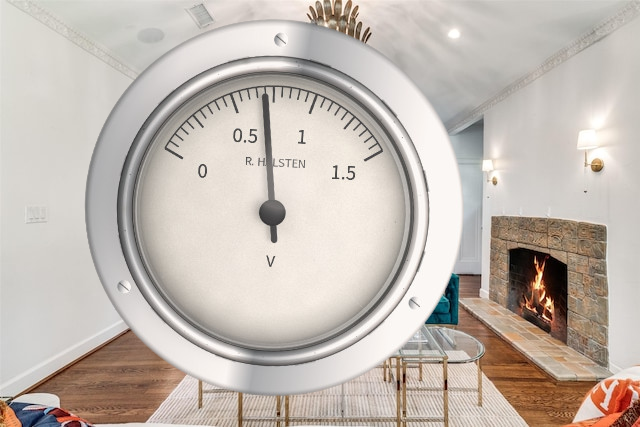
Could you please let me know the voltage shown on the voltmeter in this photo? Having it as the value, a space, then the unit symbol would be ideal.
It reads 0.7 V
